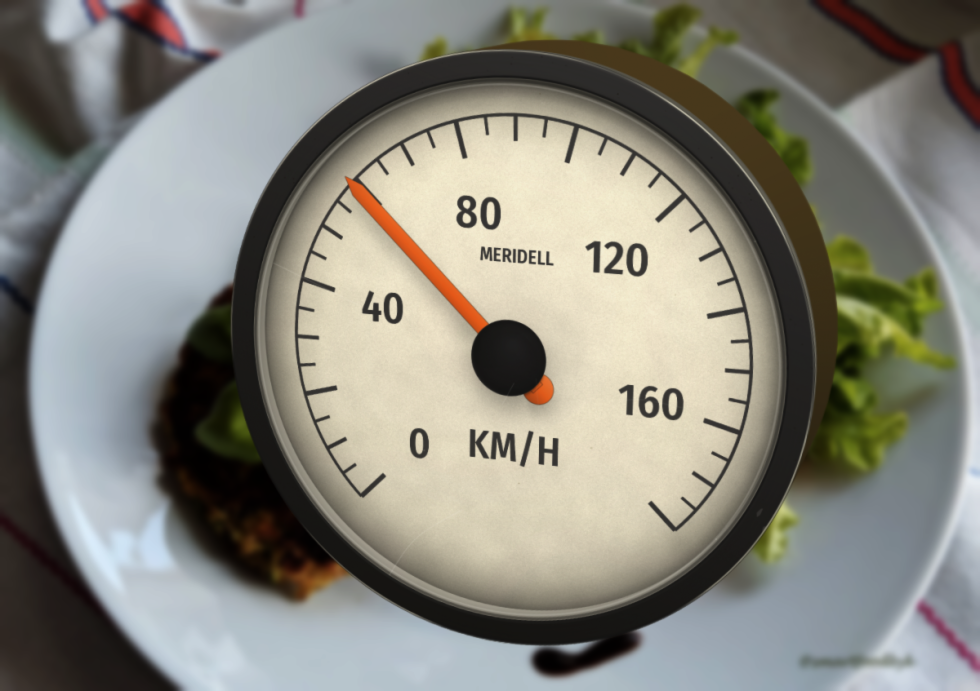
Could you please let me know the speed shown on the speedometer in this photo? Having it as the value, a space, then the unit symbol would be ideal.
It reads 60 km/h
